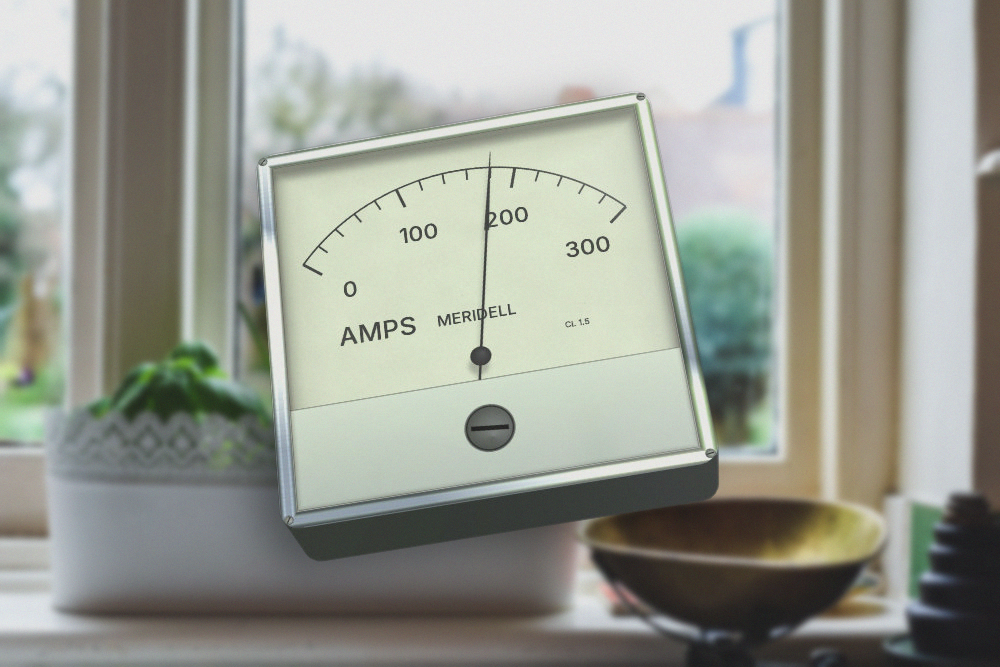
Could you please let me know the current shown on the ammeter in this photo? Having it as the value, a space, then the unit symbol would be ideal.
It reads 180 A
